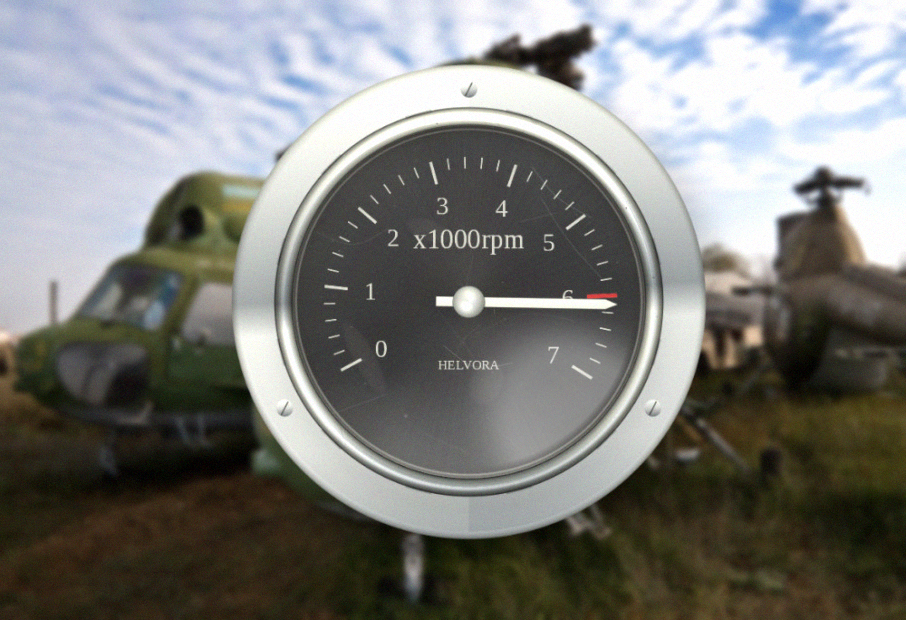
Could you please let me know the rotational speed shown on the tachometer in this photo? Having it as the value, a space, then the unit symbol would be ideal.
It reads 6100 rpm
